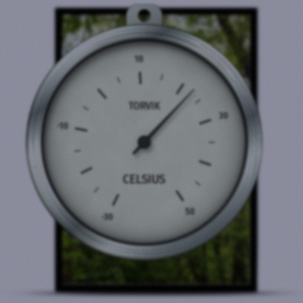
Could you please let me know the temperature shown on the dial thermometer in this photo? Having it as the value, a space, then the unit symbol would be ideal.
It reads 22.5 °C
